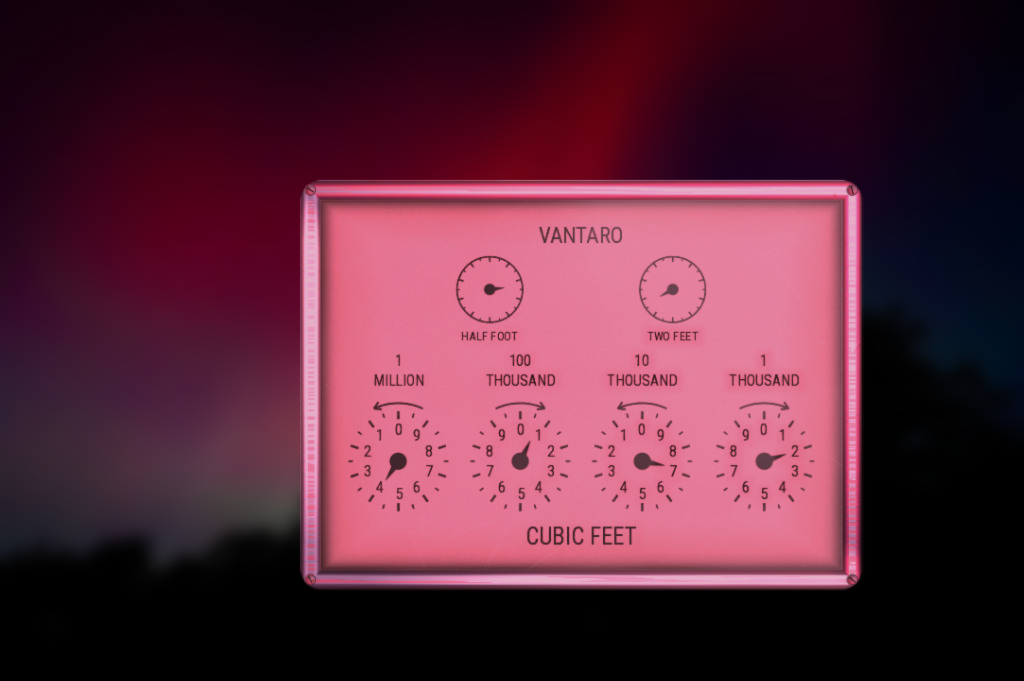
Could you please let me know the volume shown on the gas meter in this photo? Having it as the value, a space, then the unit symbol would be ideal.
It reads 407200 ft³
